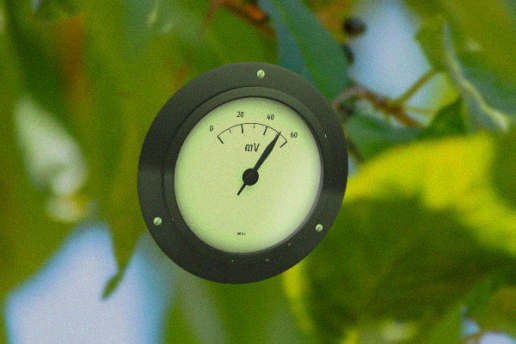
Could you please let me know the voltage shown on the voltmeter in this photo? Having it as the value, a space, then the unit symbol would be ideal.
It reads 50 mV
